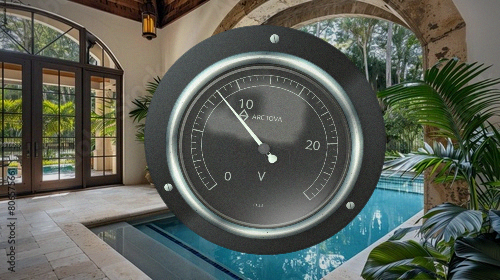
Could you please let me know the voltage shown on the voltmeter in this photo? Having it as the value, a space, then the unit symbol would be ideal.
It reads 8.5 V
